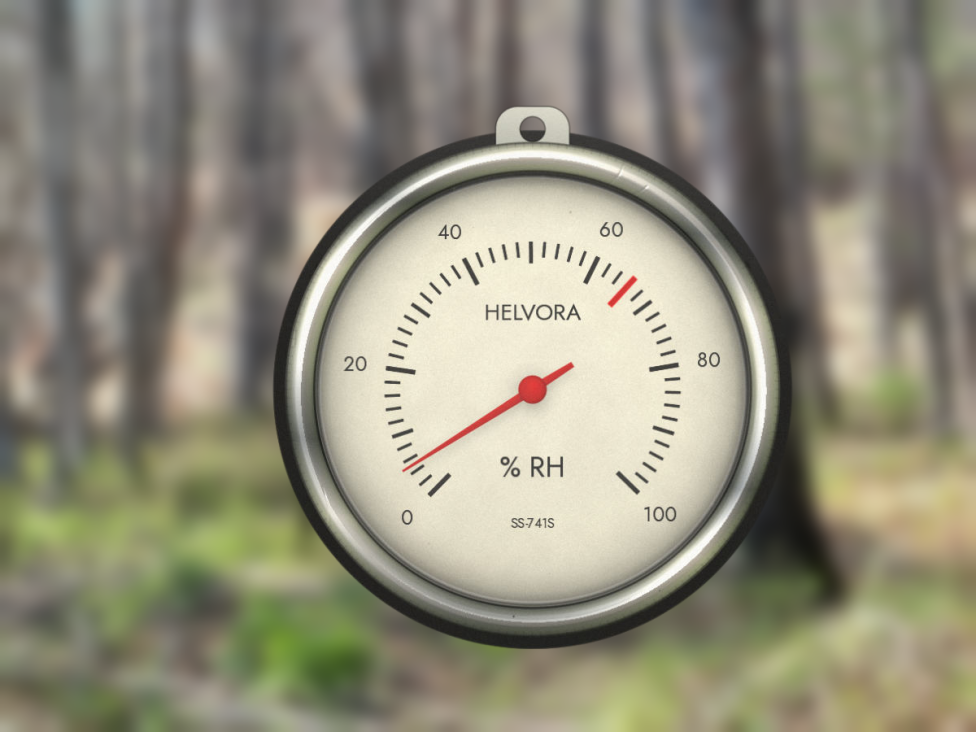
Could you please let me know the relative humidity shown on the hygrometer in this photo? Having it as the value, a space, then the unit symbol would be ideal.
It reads 5 %
